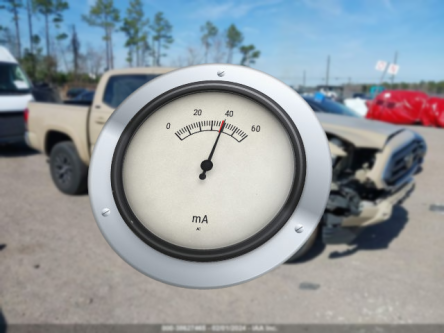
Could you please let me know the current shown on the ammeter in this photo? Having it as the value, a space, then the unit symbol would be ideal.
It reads 40 mA
